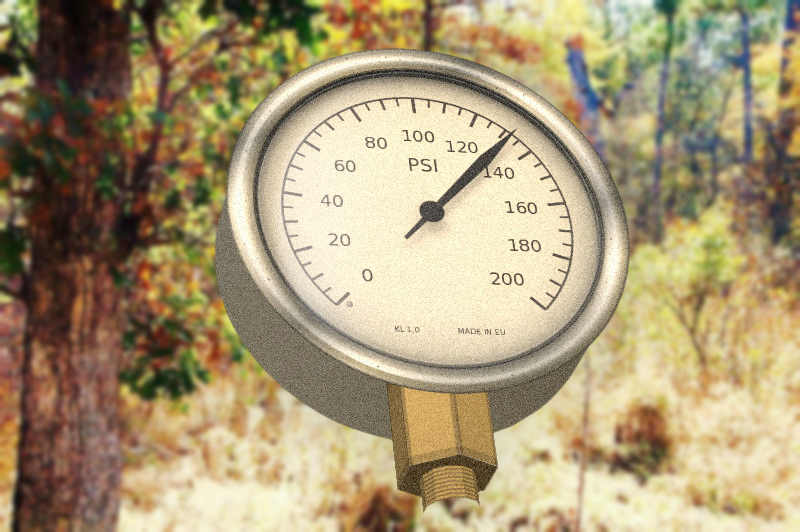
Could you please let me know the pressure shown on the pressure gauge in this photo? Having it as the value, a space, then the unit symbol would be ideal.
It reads 132.5 psi
